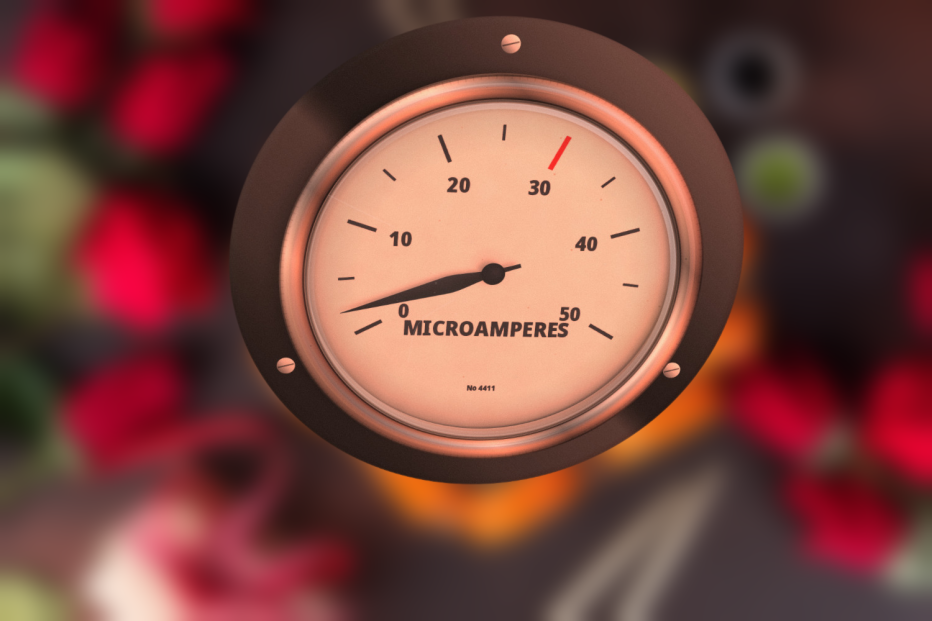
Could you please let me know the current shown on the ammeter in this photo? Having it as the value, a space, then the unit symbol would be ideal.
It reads 2.5 µA
